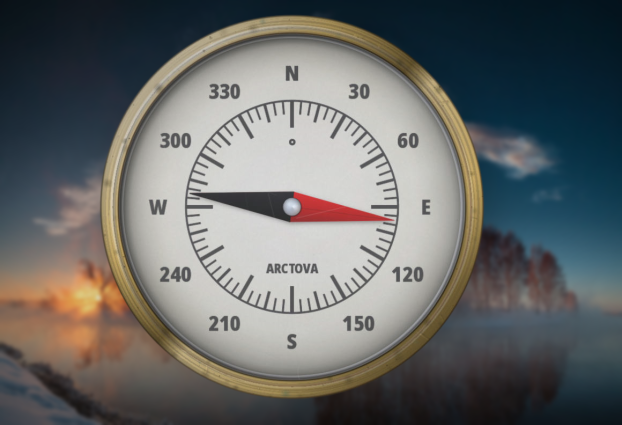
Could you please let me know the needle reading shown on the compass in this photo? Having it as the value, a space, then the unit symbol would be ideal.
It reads 97.5 °
